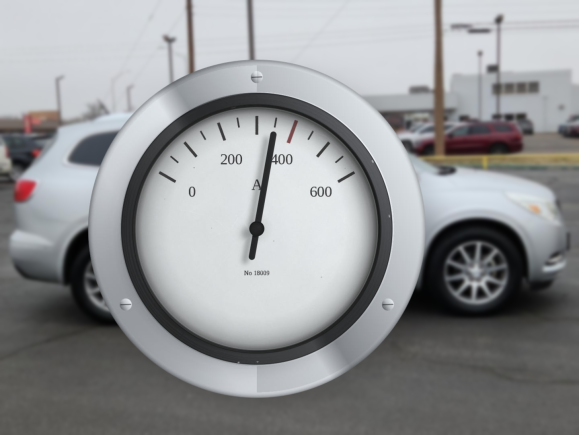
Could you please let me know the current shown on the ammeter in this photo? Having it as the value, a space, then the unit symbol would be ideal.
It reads 350 A
